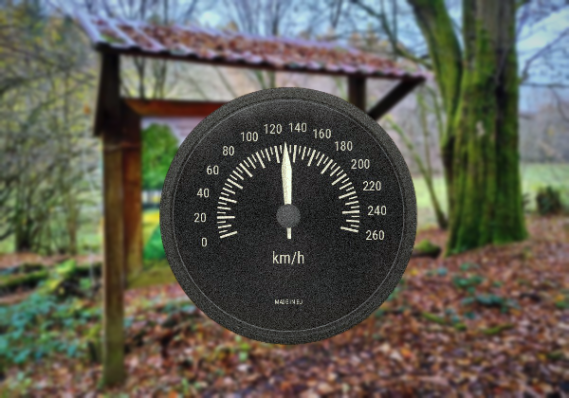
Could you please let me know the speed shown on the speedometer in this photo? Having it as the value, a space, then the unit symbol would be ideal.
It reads 130 km/h
